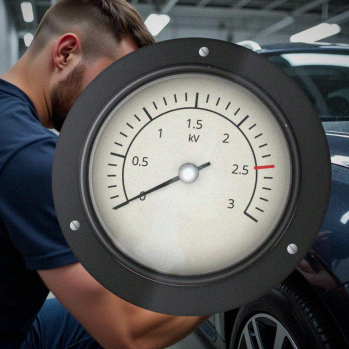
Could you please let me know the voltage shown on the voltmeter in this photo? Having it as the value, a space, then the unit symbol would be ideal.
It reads 0 kV
